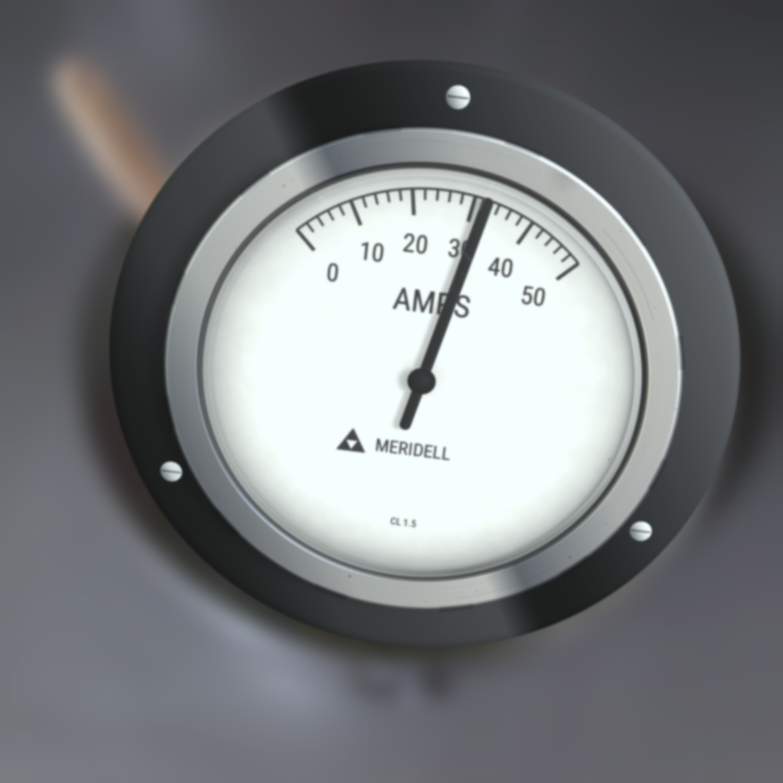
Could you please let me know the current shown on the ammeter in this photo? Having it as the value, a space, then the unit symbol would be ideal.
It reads 32 A
